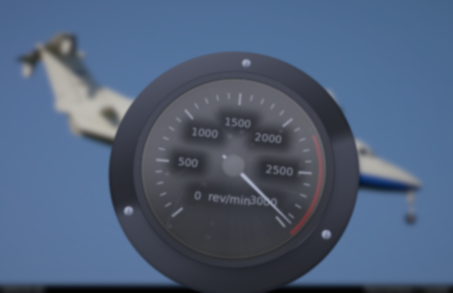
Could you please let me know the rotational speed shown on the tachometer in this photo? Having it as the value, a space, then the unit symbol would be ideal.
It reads 2950 rpm
